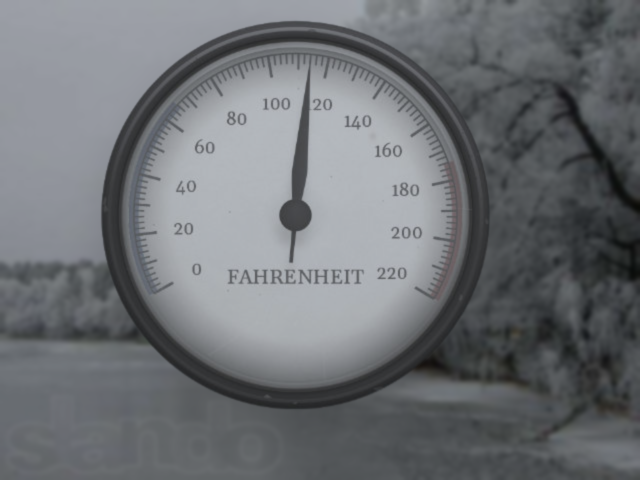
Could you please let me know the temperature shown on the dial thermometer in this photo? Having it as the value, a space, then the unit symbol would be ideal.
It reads 114 °F
